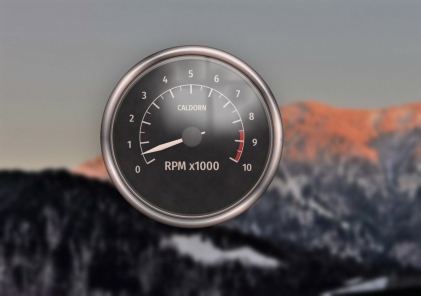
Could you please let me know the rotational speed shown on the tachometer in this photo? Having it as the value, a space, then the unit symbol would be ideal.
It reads 500 rpm
